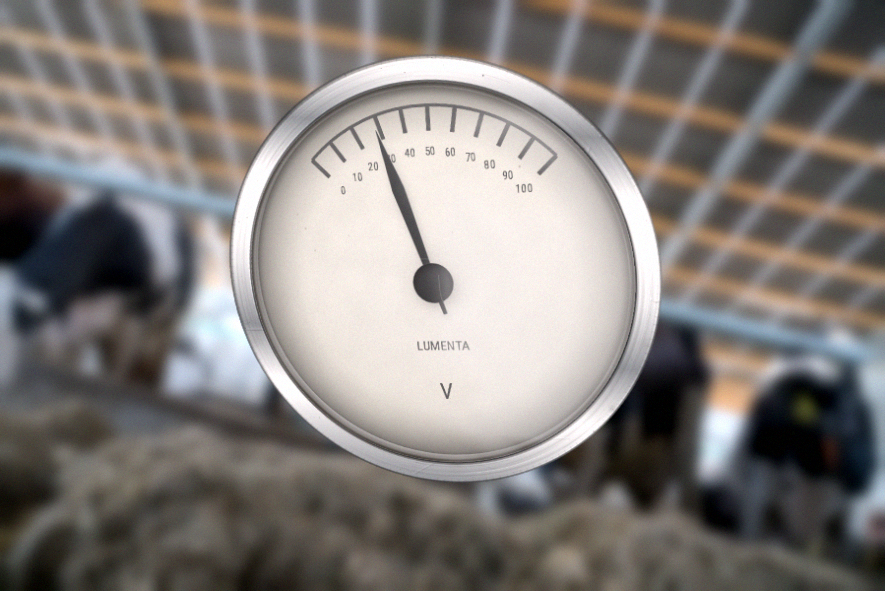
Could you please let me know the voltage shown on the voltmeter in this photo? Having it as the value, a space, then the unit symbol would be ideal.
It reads 30 V
